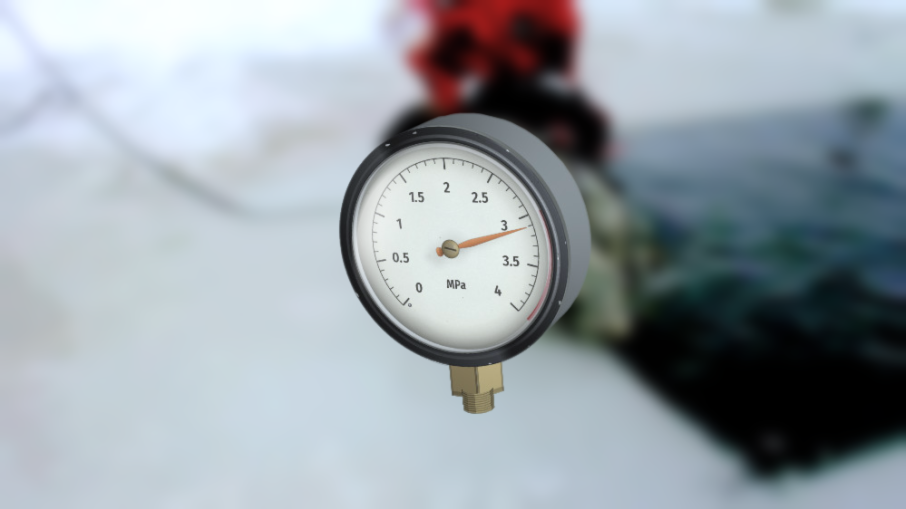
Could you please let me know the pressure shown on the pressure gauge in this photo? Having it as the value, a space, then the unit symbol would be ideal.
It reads 3.1 MPa
